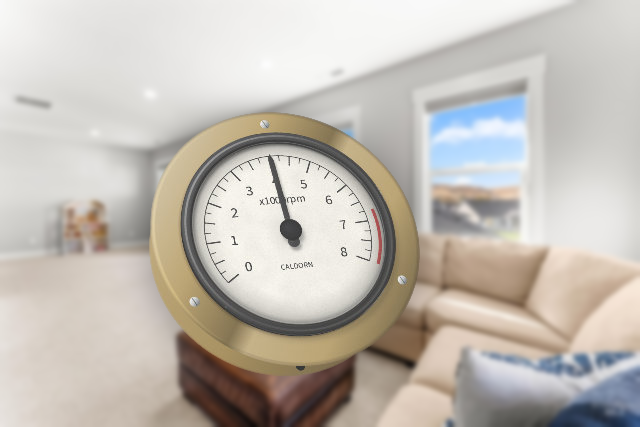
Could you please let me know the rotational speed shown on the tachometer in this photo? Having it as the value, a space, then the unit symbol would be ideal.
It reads 4000 rpm
